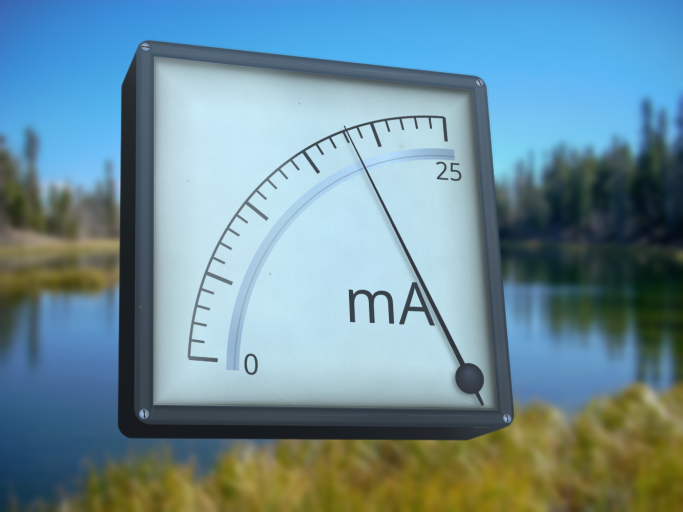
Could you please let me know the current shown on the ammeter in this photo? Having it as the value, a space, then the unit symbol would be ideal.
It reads 18 mA
